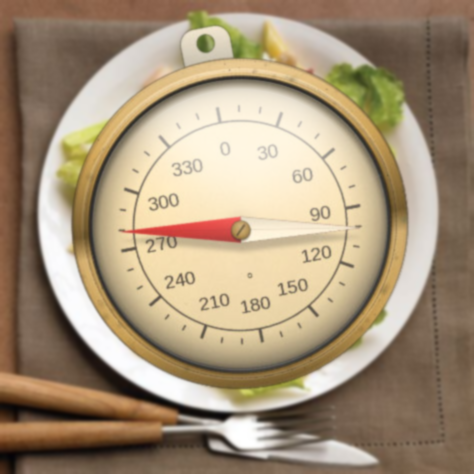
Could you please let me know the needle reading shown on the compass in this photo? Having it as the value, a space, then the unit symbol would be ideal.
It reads 280 °
